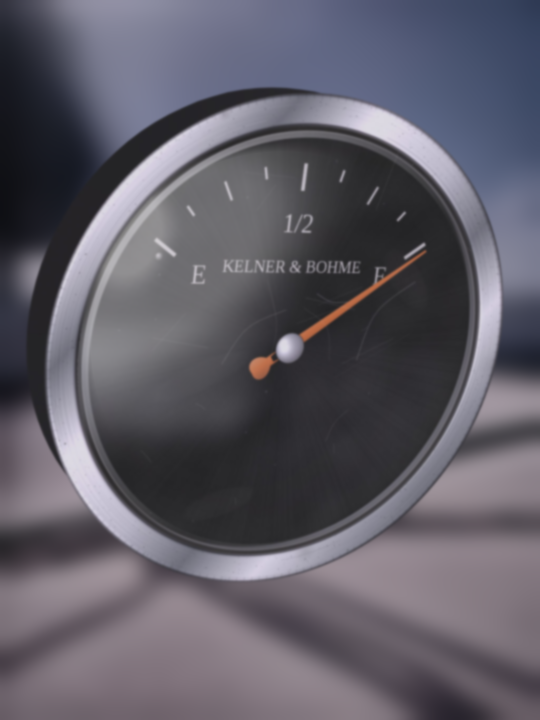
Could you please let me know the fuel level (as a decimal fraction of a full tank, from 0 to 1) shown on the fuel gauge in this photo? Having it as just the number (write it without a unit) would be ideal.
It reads 1
